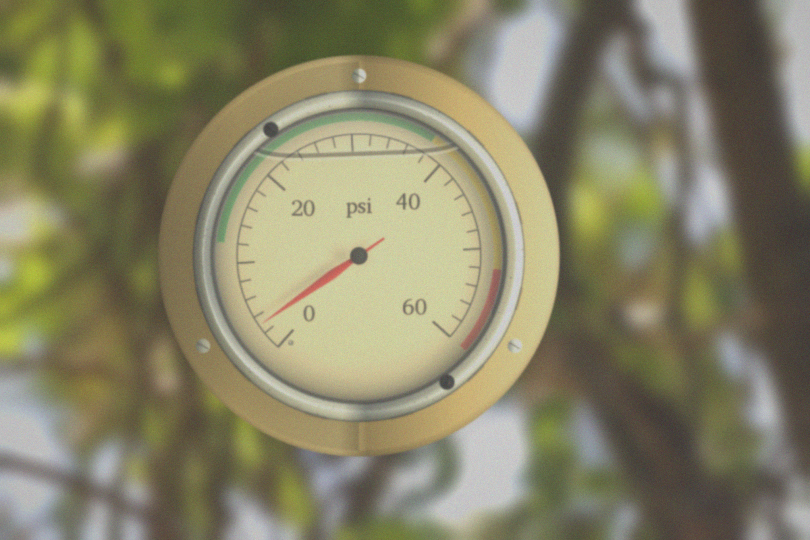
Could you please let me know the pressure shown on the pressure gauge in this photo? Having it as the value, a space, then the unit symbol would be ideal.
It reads 3 psi
